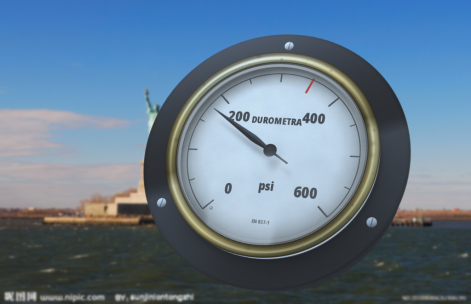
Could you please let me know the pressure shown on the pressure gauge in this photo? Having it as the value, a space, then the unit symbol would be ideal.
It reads 175 psi
